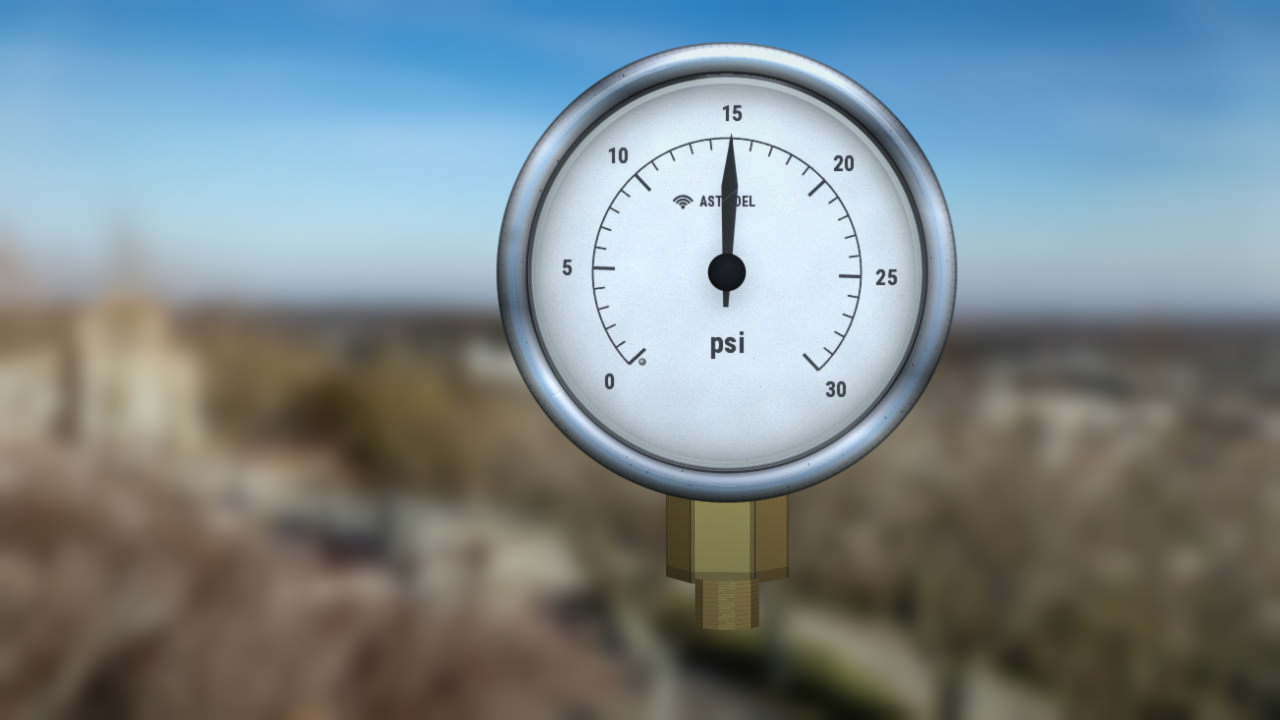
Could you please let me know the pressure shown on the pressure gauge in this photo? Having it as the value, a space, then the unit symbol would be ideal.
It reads 15 psi
